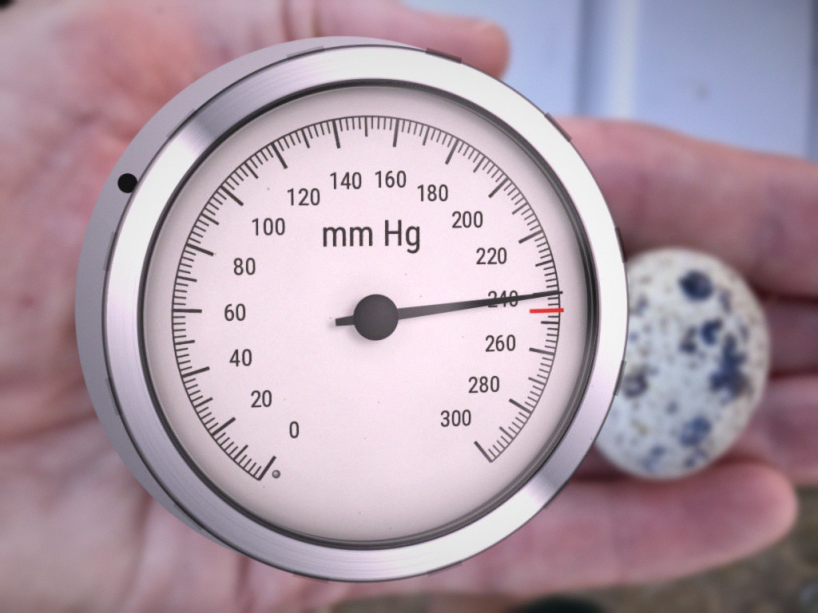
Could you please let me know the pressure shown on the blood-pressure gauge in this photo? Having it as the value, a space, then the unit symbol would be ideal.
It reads 240 mmHg
